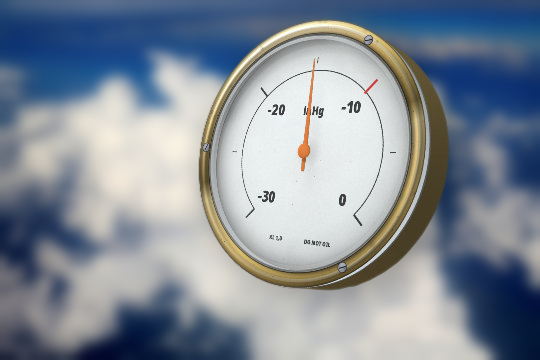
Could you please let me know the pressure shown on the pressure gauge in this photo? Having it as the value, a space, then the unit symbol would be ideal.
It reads -15 inHg
